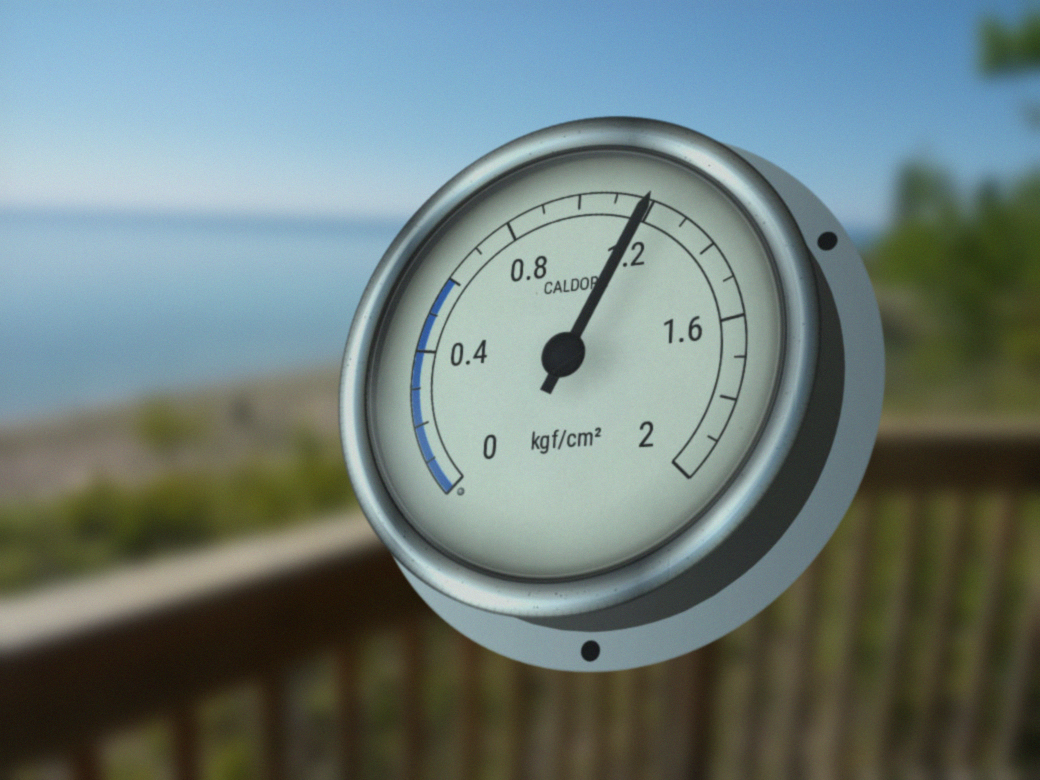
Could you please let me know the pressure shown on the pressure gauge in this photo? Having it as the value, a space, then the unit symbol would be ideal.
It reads 1.2 kg/cm²
